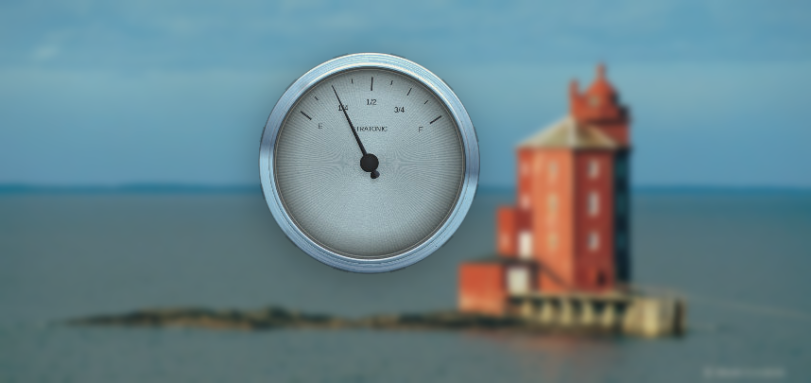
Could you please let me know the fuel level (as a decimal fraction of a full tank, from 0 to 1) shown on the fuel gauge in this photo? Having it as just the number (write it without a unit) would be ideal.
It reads 0.25
